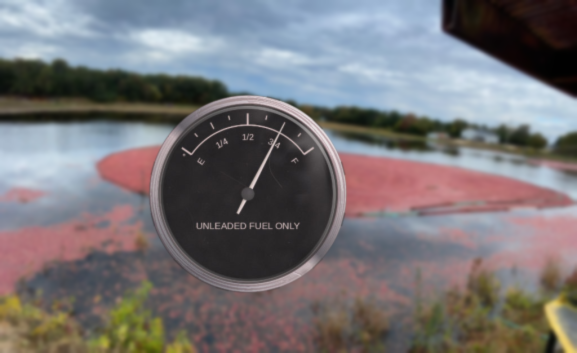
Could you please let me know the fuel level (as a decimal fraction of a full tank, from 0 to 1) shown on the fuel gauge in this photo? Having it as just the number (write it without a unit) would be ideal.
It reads 0.75
